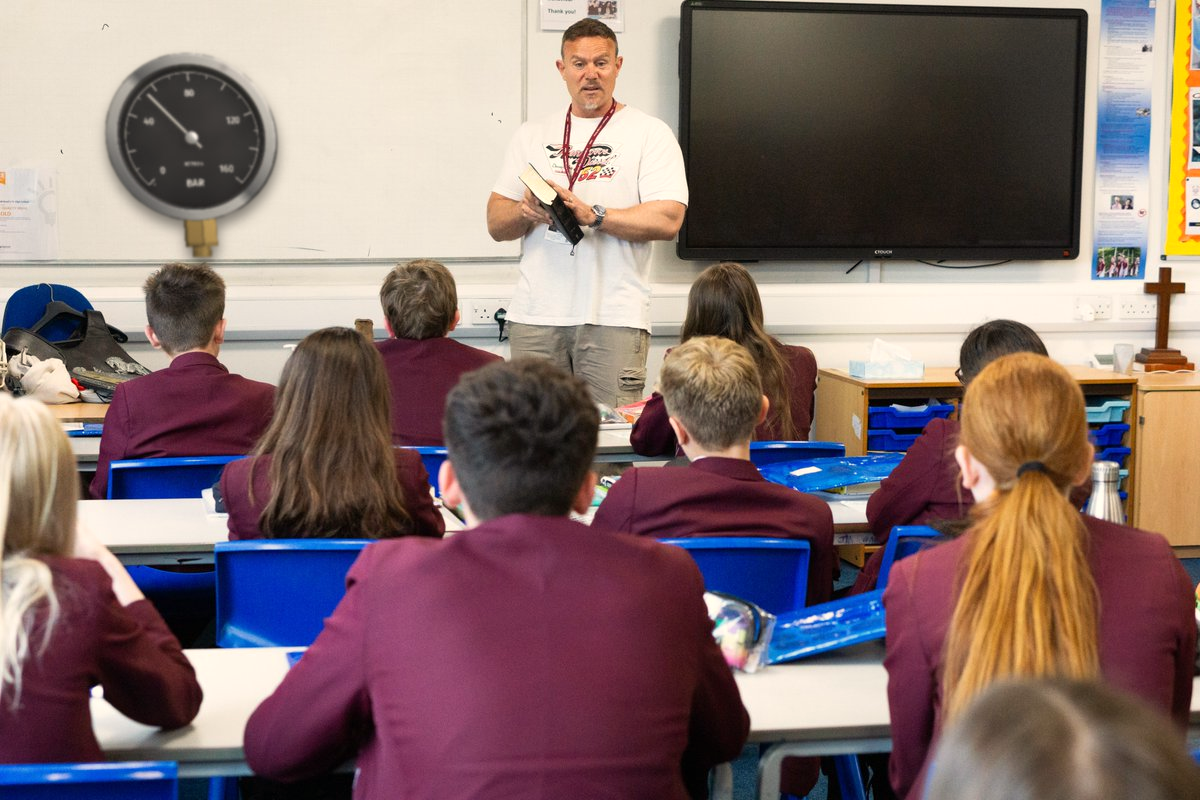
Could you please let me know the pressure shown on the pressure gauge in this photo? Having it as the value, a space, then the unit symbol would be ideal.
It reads 55 bar
